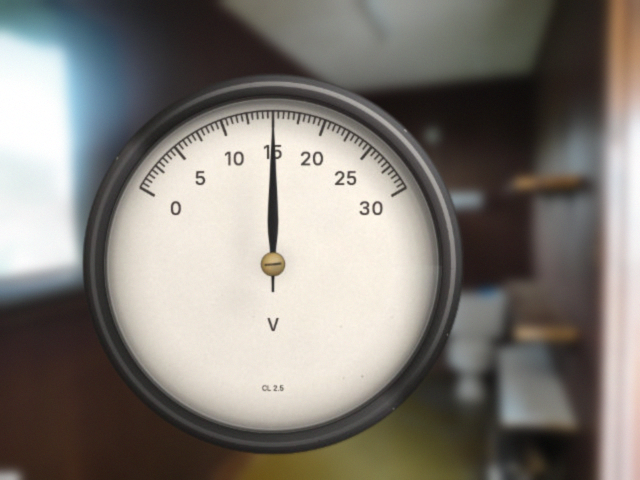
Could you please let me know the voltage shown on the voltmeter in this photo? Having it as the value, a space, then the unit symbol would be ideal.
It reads 15 V
